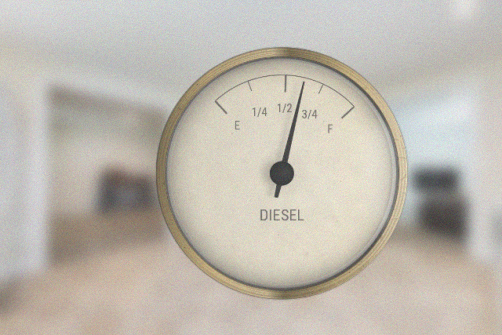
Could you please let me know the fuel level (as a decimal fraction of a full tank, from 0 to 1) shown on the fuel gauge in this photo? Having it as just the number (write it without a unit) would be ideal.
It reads 0.625
